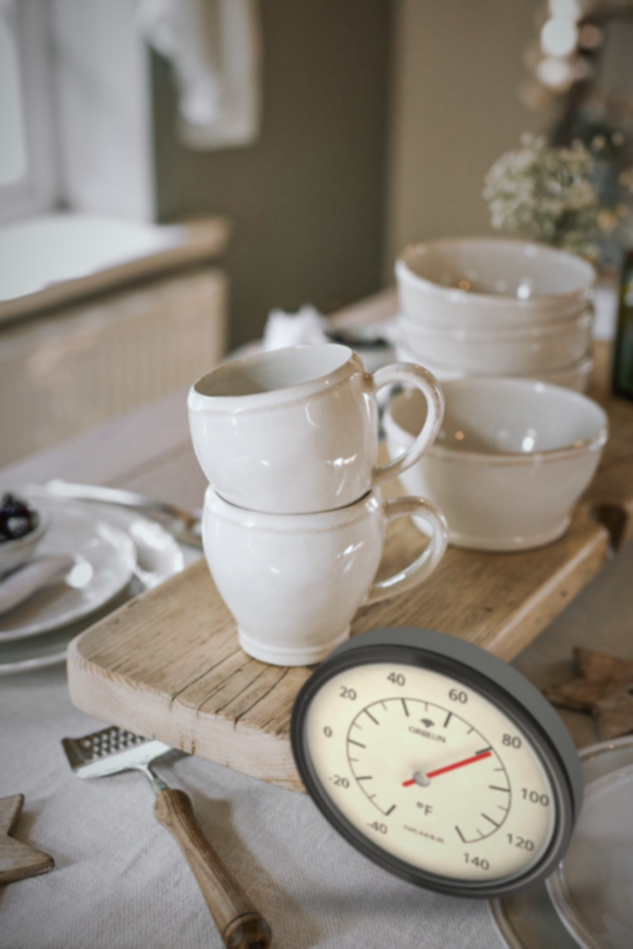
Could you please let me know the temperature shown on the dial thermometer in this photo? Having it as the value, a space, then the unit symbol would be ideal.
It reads 80 °F
